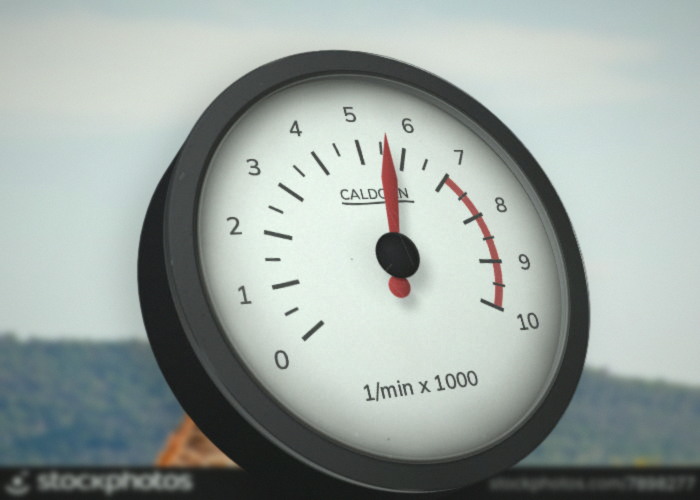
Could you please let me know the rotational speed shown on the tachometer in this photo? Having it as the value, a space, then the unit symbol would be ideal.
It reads 5500 rpm
